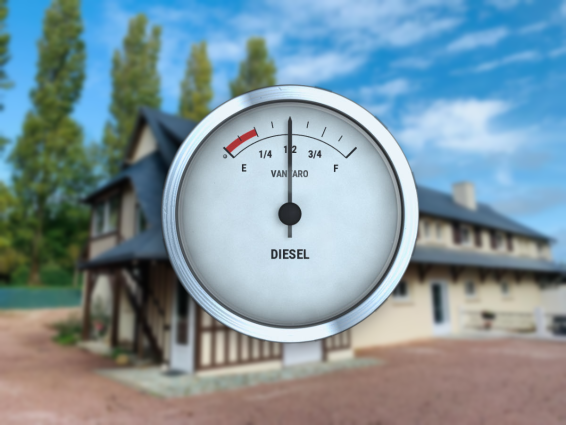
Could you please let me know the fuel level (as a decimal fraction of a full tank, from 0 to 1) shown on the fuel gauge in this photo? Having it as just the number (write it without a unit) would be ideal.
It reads 0.5
